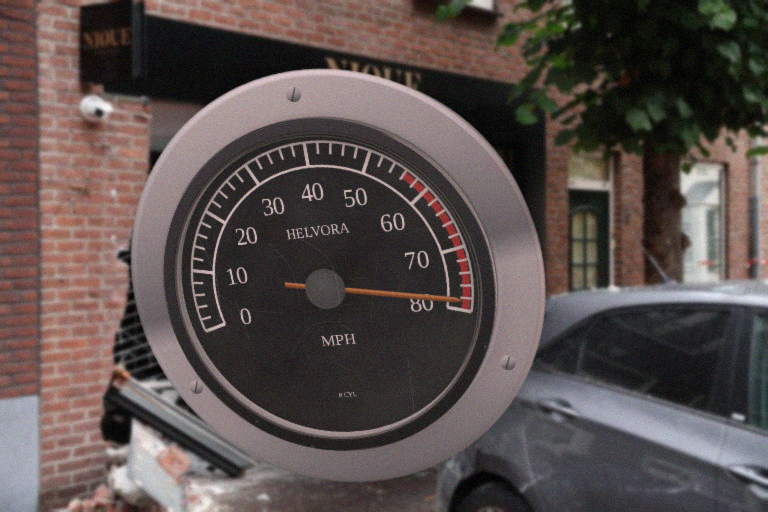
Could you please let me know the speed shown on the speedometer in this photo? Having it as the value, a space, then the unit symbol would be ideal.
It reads 78 mph
